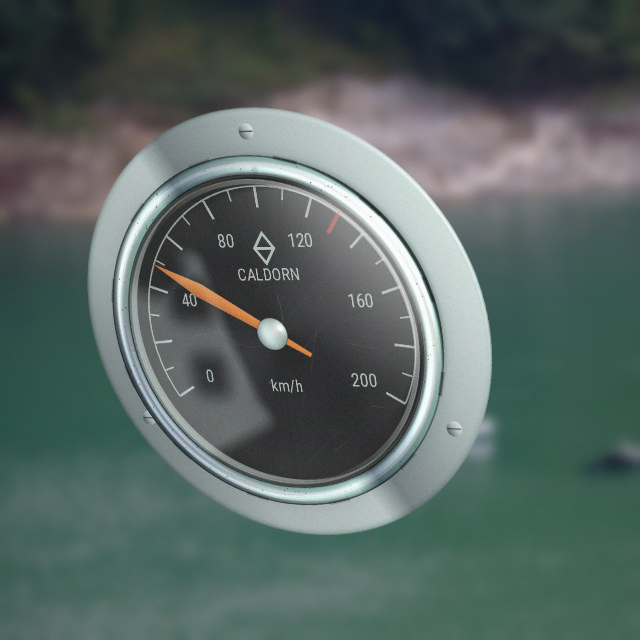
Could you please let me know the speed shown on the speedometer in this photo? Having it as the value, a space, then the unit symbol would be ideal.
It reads 50 km/h
